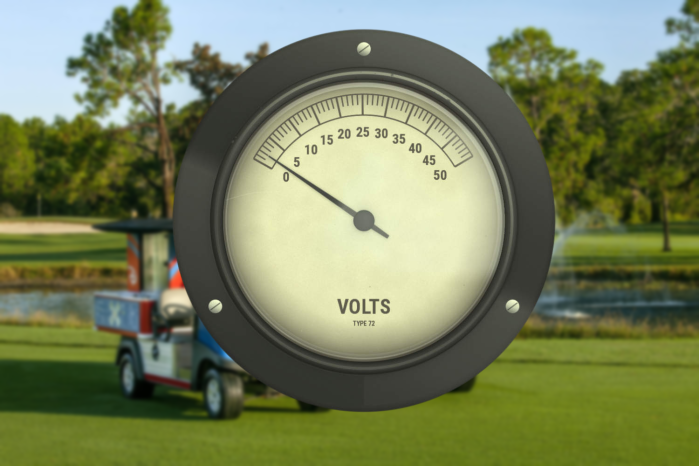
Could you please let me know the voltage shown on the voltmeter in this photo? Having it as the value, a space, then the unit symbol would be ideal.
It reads 2 V
